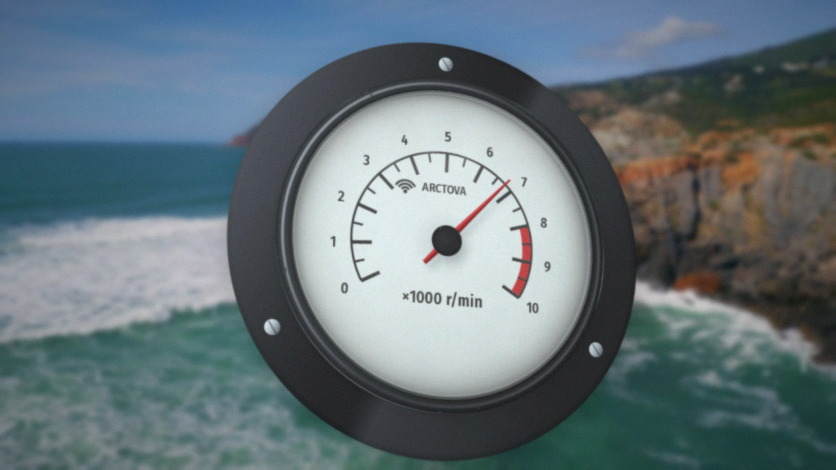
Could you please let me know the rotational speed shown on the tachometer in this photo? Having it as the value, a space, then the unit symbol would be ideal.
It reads 6750 rpm
